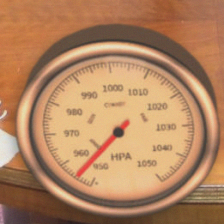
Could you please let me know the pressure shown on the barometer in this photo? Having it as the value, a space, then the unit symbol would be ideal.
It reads 955 hPa
